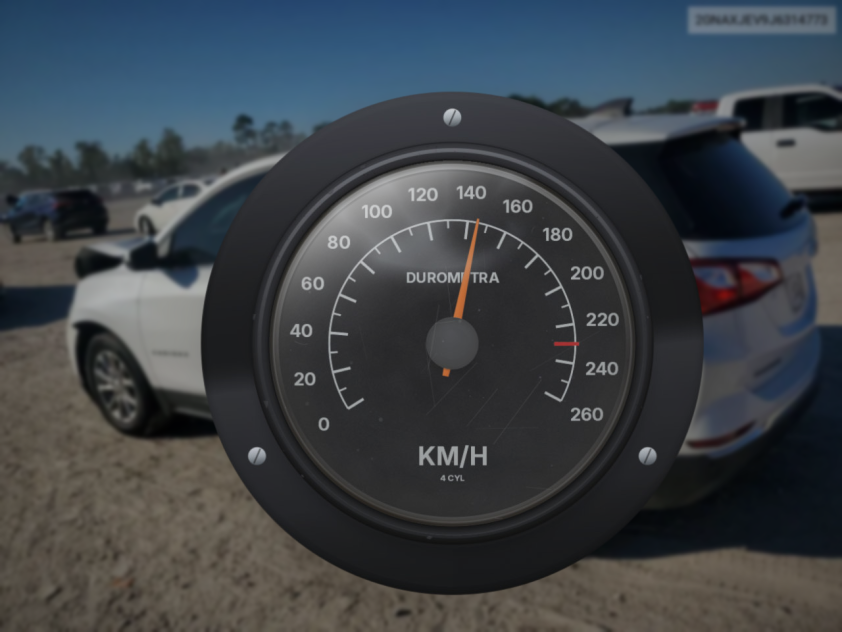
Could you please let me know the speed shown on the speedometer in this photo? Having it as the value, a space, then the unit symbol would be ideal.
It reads 145 km/h
